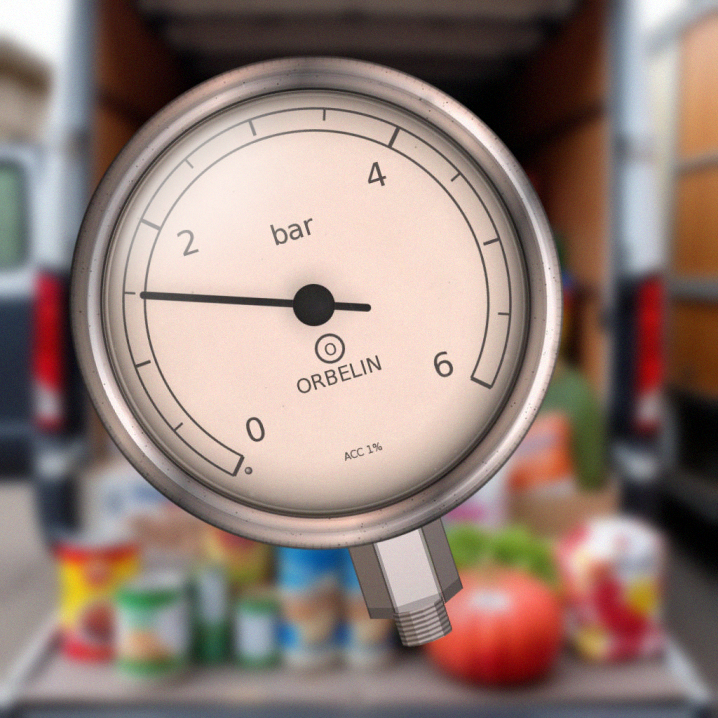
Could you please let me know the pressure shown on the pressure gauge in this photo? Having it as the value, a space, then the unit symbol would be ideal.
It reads 1.5 bar
